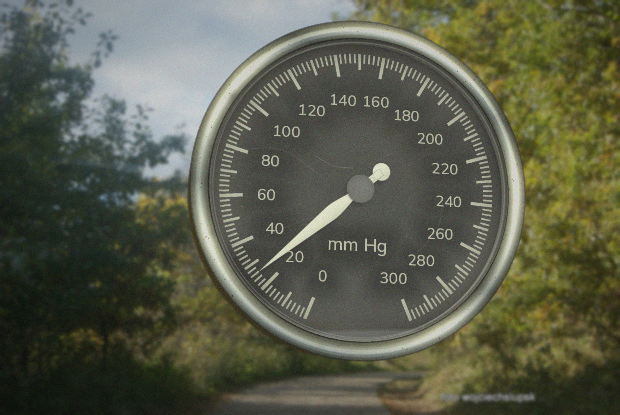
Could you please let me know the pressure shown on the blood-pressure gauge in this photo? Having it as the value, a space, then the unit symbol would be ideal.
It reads 26 mmHg
